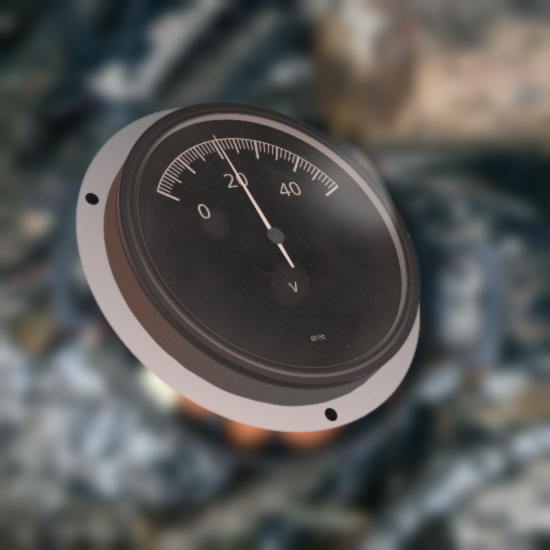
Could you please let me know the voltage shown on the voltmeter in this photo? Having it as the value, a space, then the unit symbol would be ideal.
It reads 20 V
